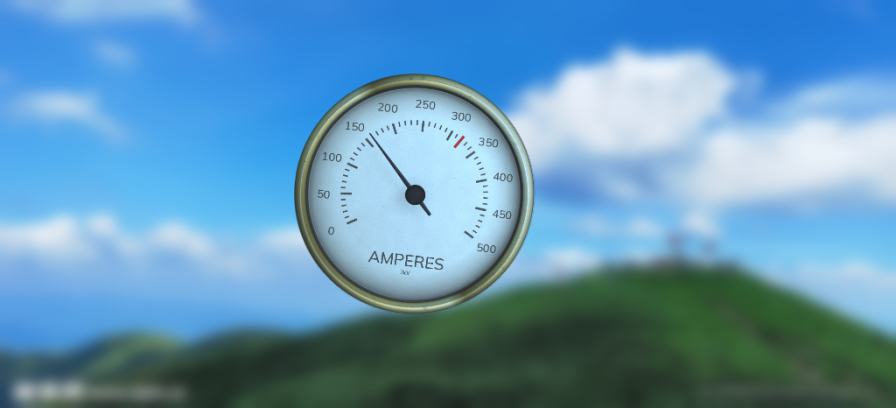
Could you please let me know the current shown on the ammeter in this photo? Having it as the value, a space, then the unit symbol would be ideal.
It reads 160 A
